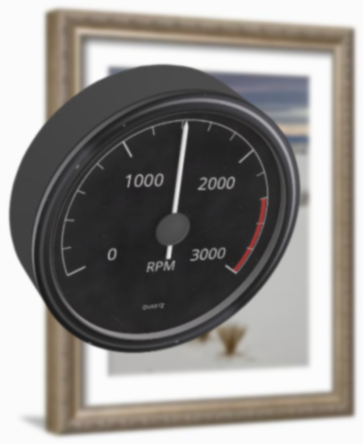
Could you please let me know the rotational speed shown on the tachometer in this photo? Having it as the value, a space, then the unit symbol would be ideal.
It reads 1400 rpm
